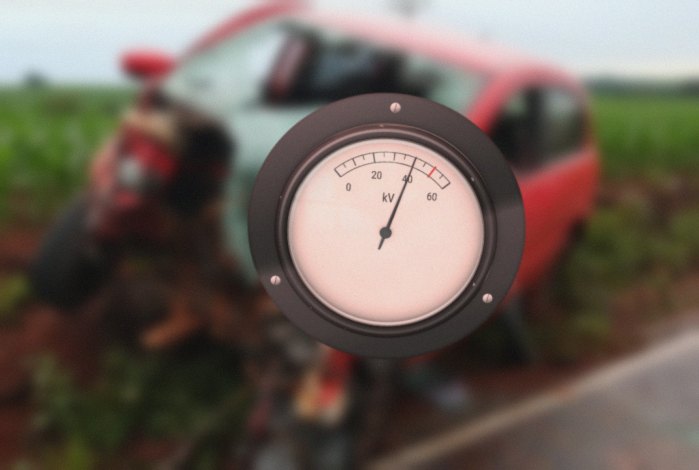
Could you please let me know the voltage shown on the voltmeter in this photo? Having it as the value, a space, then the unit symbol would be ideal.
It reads 40 kV
